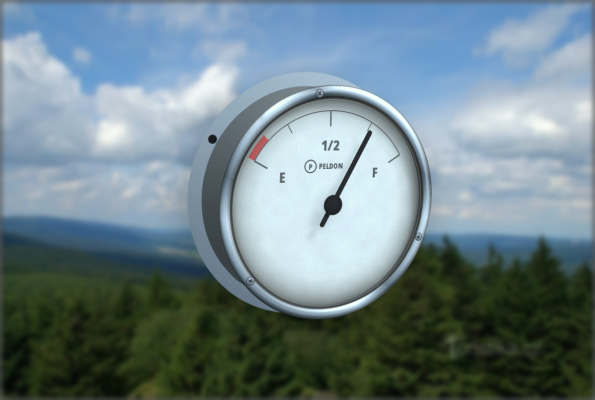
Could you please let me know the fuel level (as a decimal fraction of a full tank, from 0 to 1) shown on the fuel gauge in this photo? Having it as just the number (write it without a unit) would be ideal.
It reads 0.75
